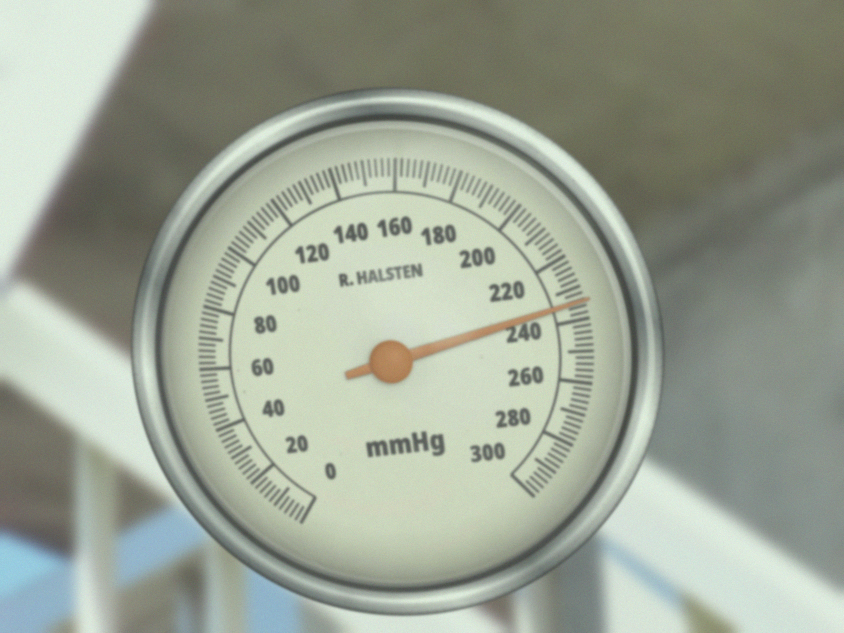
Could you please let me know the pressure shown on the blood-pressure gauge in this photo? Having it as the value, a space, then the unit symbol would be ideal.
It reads 234 mmHg
